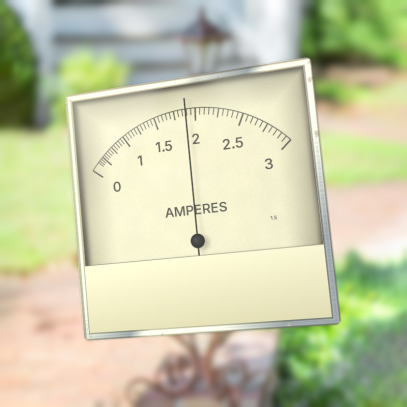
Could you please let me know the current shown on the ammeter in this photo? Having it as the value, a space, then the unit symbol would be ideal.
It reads 1.9 A
